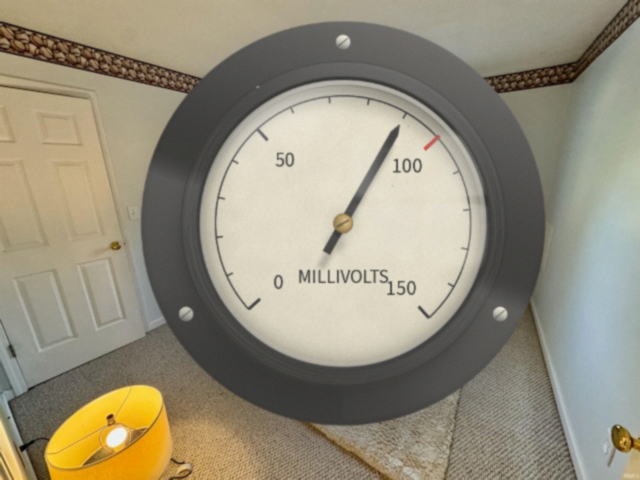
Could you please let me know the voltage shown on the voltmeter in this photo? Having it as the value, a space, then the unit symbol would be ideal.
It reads 90 mV
